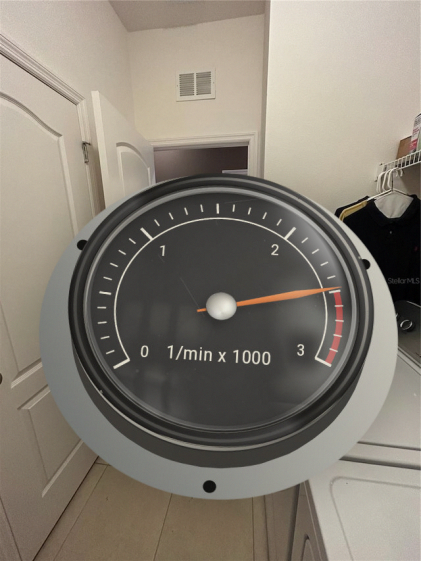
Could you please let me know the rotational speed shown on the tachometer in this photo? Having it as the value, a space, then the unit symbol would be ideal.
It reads 2500 rpm
